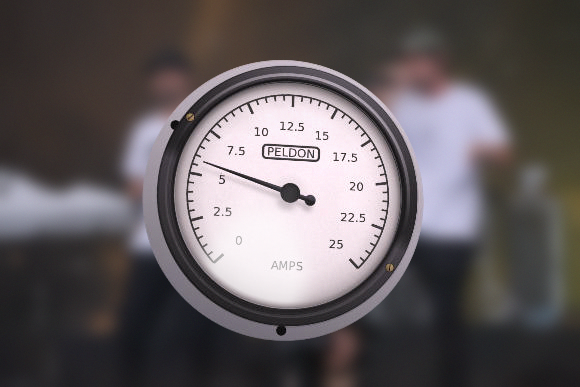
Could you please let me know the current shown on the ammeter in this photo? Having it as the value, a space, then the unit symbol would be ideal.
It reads 5.75 A
